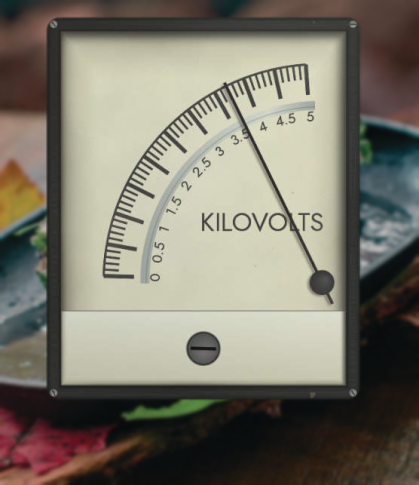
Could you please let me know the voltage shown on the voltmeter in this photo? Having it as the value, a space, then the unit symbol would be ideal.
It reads 3.7 kV
